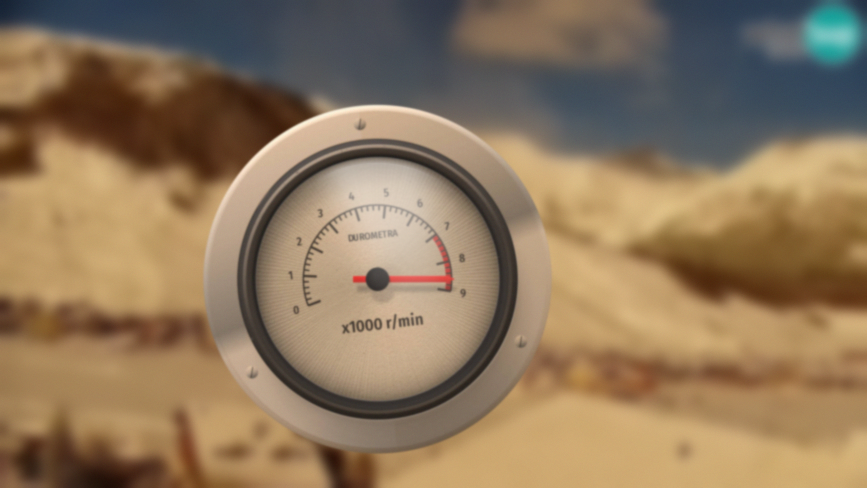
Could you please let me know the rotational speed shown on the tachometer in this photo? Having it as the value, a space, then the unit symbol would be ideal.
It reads 8600 rpm
